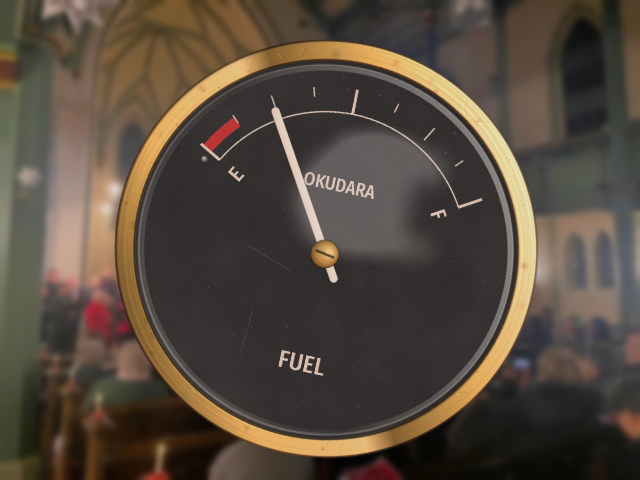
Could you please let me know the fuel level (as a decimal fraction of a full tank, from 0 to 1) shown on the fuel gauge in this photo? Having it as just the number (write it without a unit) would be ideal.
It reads 0.25
